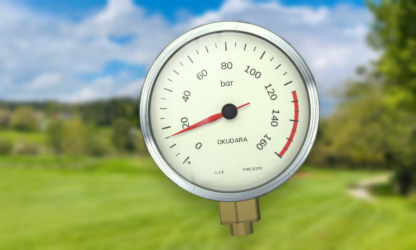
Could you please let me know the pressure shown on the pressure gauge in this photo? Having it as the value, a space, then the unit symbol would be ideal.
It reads 15 bar
